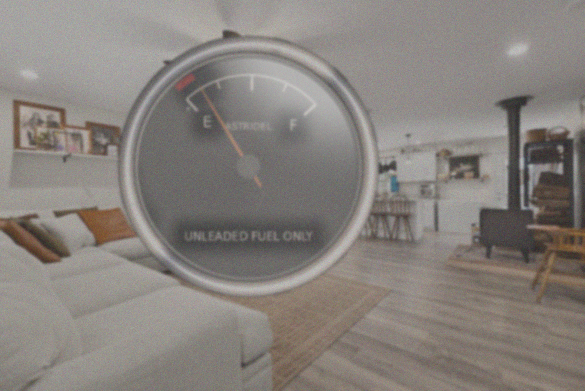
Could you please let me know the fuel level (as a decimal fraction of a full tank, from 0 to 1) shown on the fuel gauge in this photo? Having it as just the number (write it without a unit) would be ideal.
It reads 0.125
